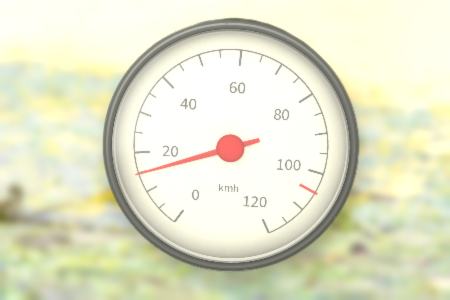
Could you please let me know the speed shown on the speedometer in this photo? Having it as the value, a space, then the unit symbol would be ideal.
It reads 15 km/h
